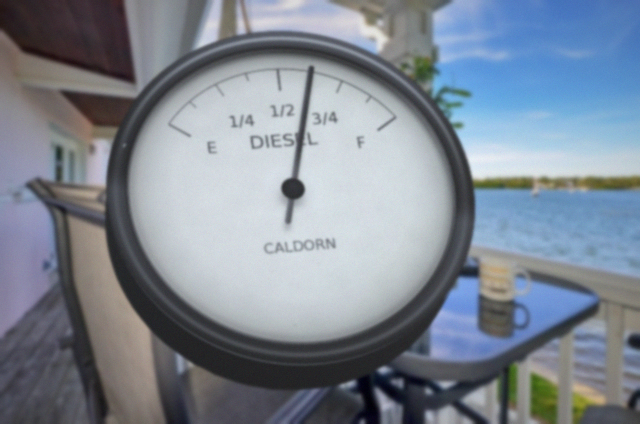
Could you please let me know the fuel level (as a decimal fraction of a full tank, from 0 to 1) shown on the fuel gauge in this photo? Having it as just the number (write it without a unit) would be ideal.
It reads 0.625
